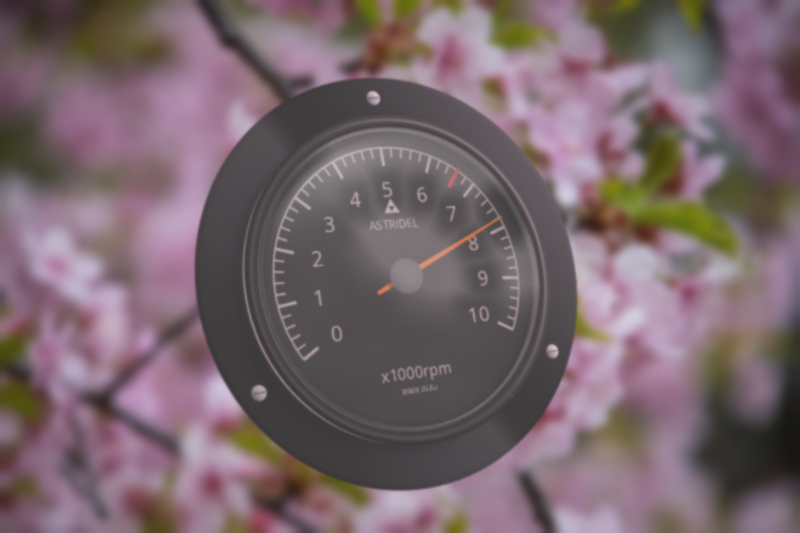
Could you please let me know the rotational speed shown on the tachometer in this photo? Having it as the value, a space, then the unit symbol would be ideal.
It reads 7800 rpm
